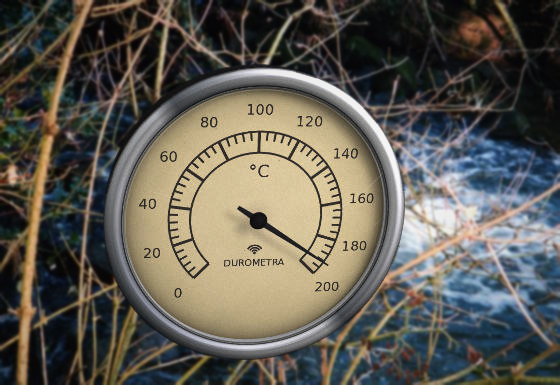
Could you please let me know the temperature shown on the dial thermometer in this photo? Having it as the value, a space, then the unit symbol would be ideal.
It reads 192 °C
